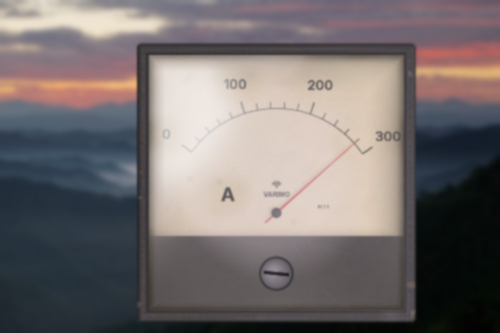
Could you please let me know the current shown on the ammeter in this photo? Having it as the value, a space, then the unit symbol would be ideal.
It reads 280 A
